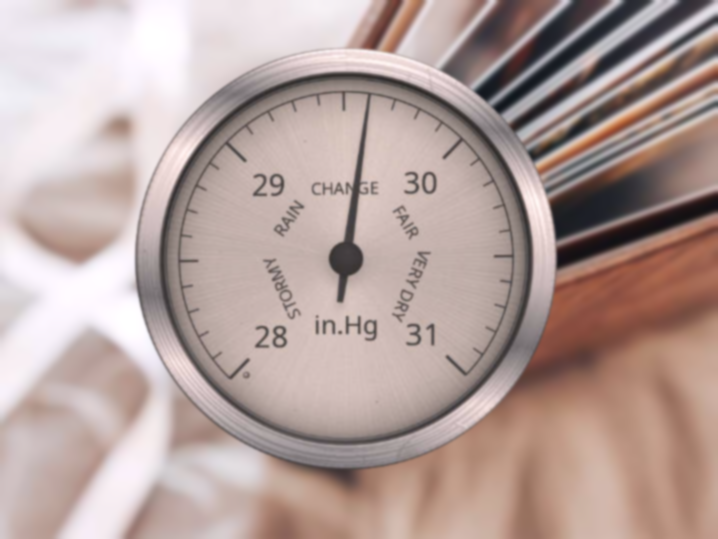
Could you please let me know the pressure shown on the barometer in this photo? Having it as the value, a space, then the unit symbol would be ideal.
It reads 29.6 inHg
